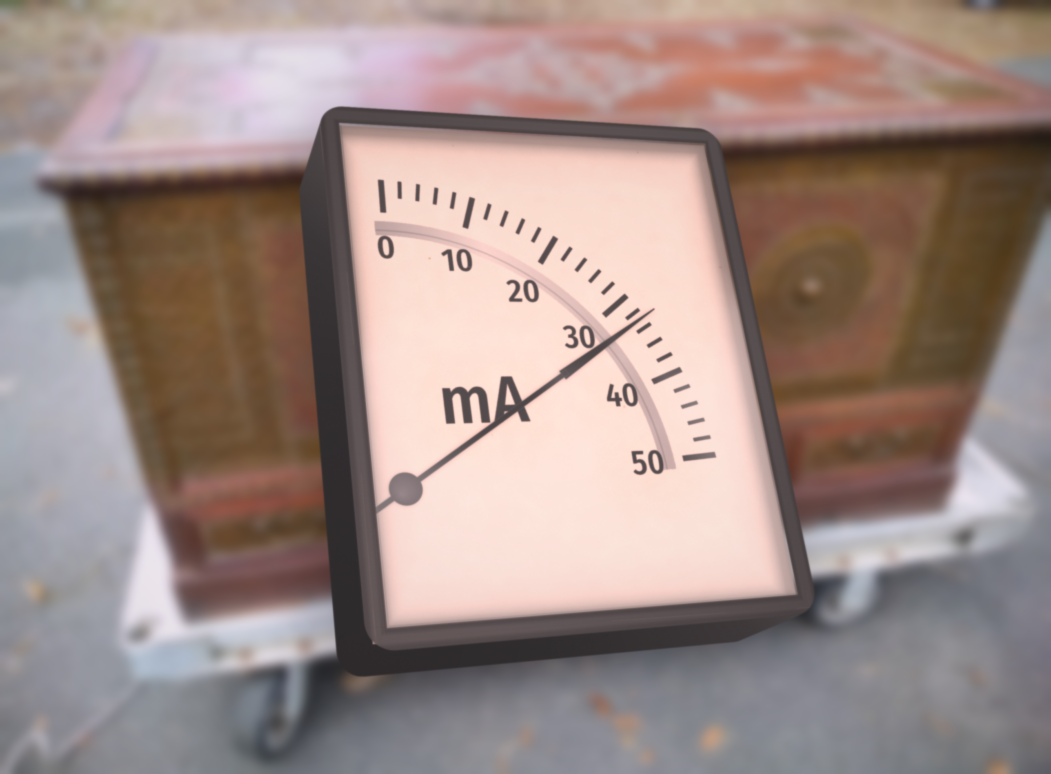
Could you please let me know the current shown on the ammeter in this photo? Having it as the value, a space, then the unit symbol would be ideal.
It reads 33 mA
